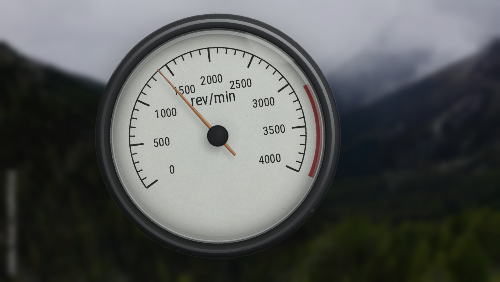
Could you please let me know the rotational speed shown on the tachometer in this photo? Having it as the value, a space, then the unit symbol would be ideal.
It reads 1400 rpm
